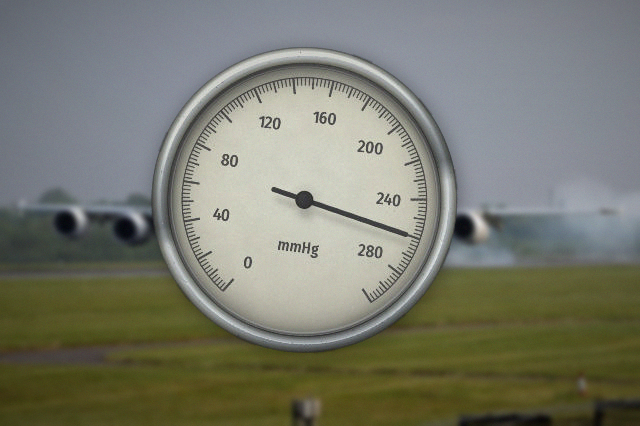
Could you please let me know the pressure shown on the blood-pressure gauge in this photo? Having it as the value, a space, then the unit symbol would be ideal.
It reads 260 mmHg
